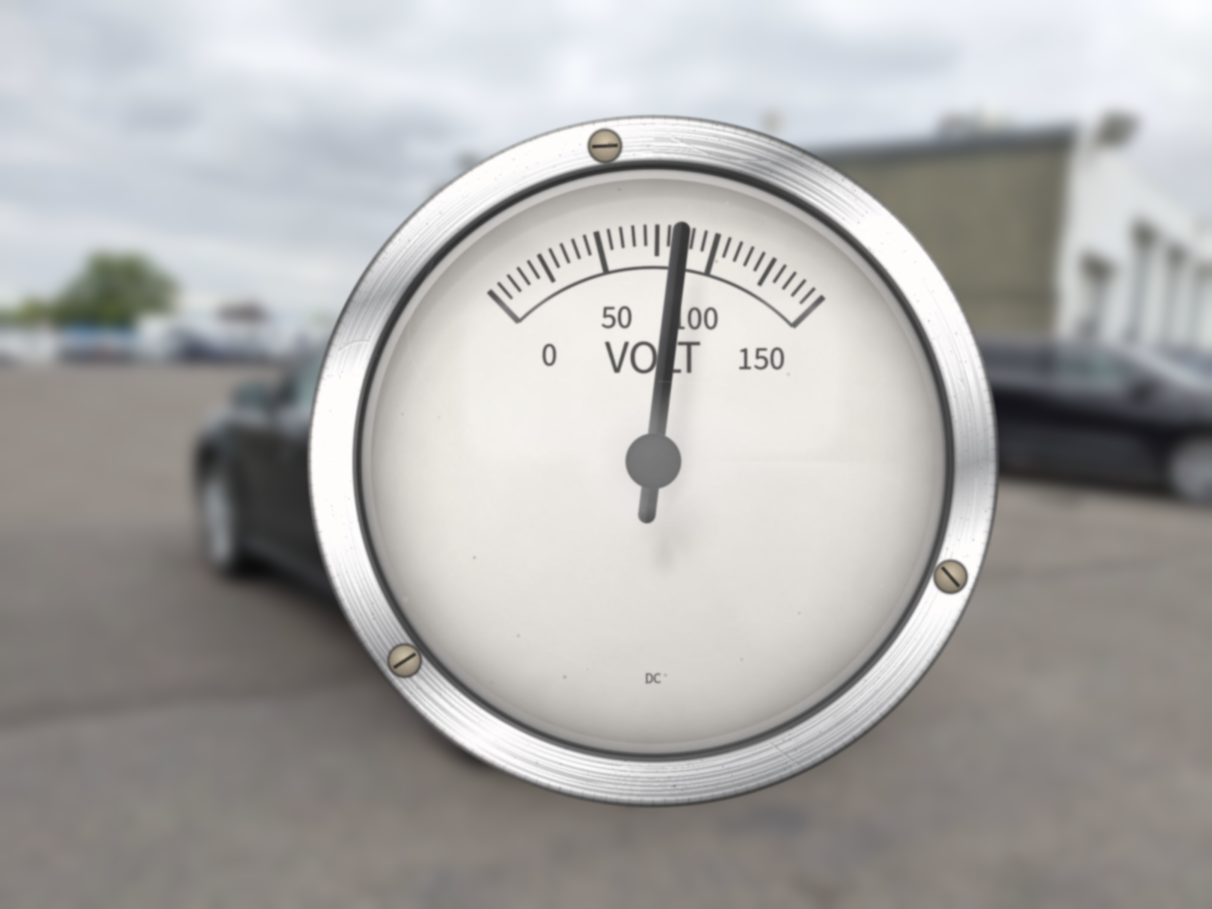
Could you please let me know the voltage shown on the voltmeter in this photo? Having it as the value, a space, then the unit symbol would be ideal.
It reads 85 V
